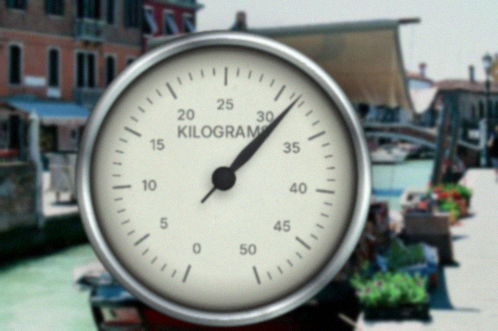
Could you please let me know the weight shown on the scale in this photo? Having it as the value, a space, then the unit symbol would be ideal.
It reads 31.5 kg
